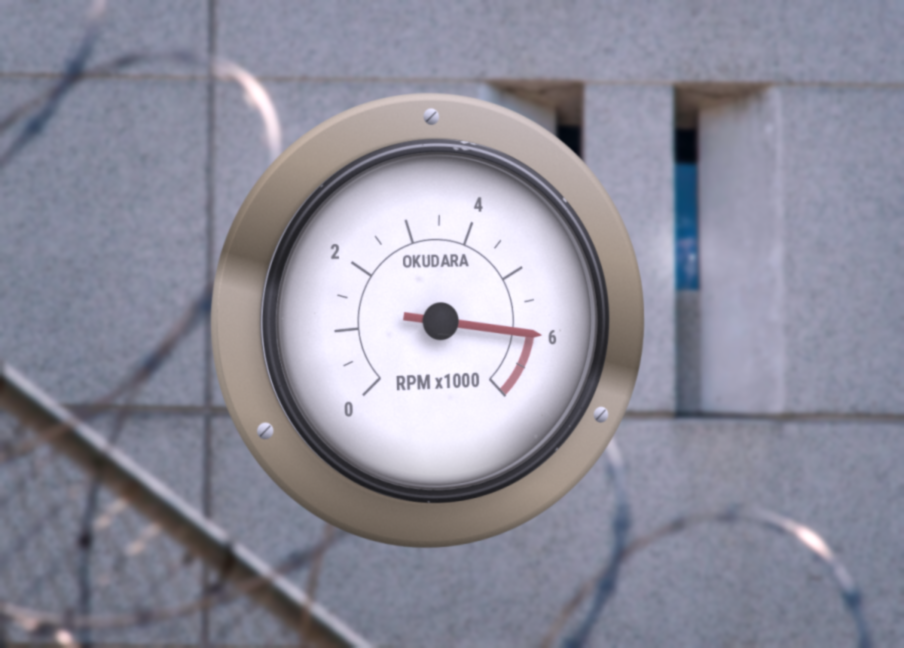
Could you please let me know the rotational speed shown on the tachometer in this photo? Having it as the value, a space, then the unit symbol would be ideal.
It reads 6000 rpm
